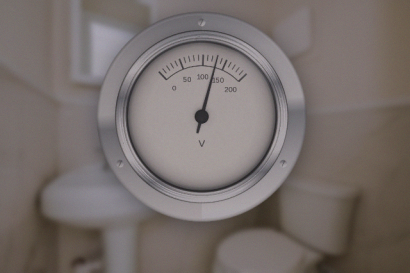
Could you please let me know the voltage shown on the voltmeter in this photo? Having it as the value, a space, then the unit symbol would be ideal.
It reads 130 V
